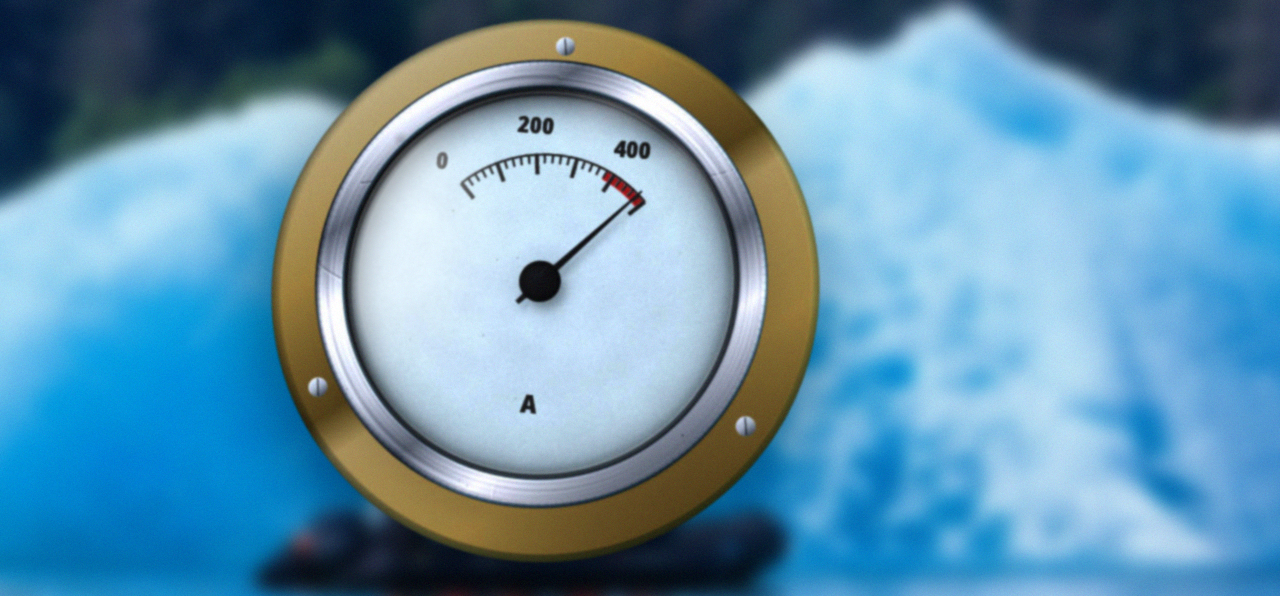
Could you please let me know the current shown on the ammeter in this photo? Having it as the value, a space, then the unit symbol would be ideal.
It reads 480 A
